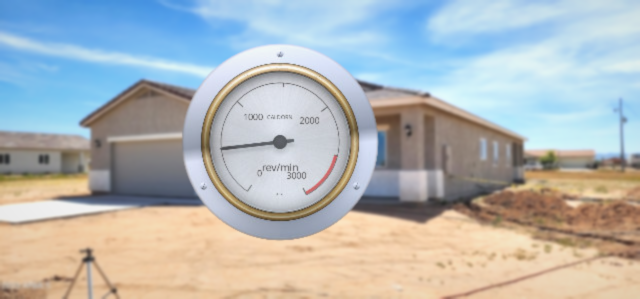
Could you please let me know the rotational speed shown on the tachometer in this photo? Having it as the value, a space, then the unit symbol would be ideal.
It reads 500 rpm
